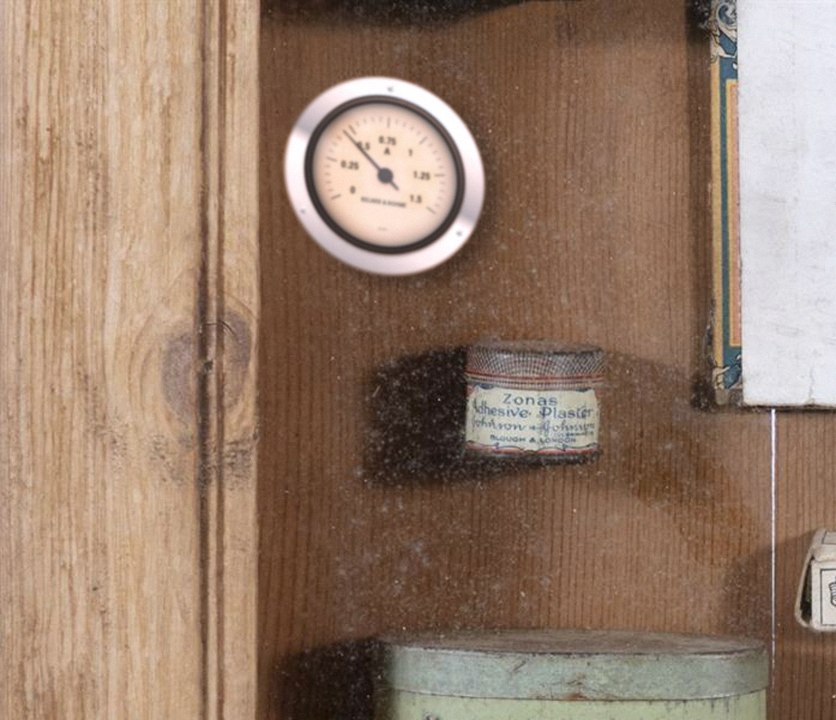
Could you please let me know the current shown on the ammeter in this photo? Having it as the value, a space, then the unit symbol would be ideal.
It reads 0.45 A
